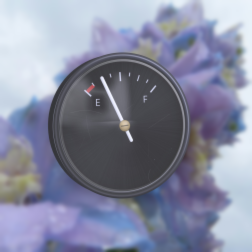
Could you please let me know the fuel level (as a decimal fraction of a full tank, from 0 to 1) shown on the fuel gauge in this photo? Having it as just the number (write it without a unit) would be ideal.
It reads 0.25
